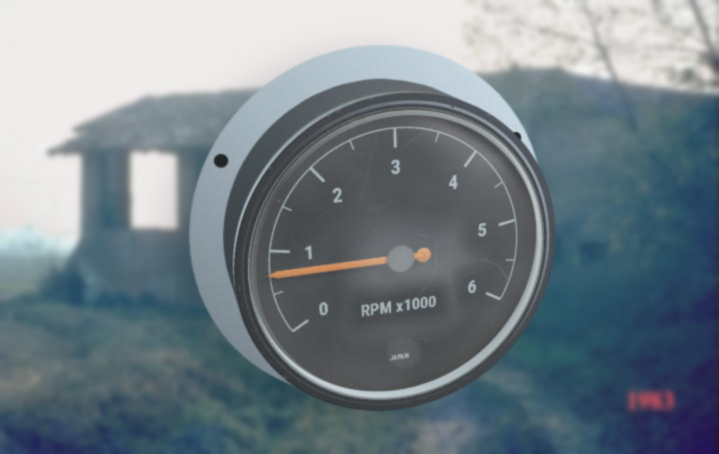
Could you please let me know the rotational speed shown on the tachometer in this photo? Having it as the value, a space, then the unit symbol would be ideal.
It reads 750 rpm
